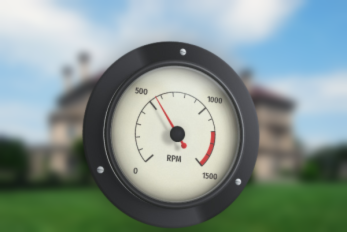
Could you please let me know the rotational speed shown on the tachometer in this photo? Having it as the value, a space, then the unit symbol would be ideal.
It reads 550 rpm
